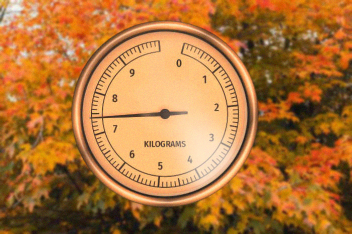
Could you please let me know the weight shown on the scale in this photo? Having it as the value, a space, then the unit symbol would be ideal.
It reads 7.4 kg
